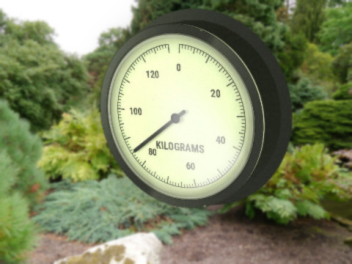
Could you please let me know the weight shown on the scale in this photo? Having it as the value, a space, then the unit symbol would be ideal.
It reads 85 kg
